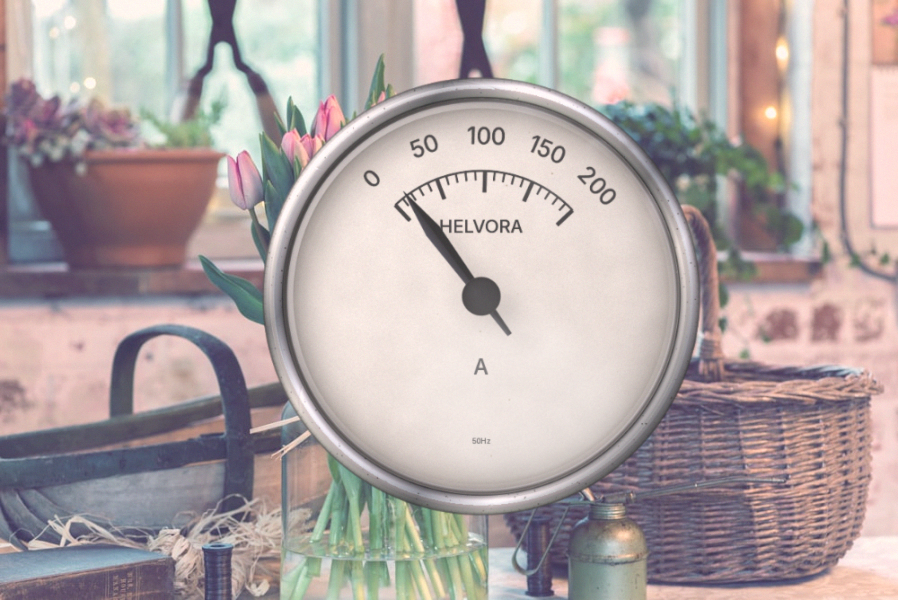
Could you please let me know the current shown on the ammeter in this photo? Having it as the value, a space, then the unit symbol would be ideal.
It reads 15 A
